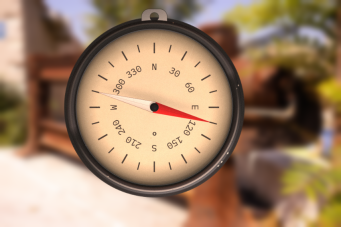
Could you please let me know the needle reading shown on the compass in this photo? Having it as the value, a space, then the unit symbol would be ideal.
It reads 105 °
